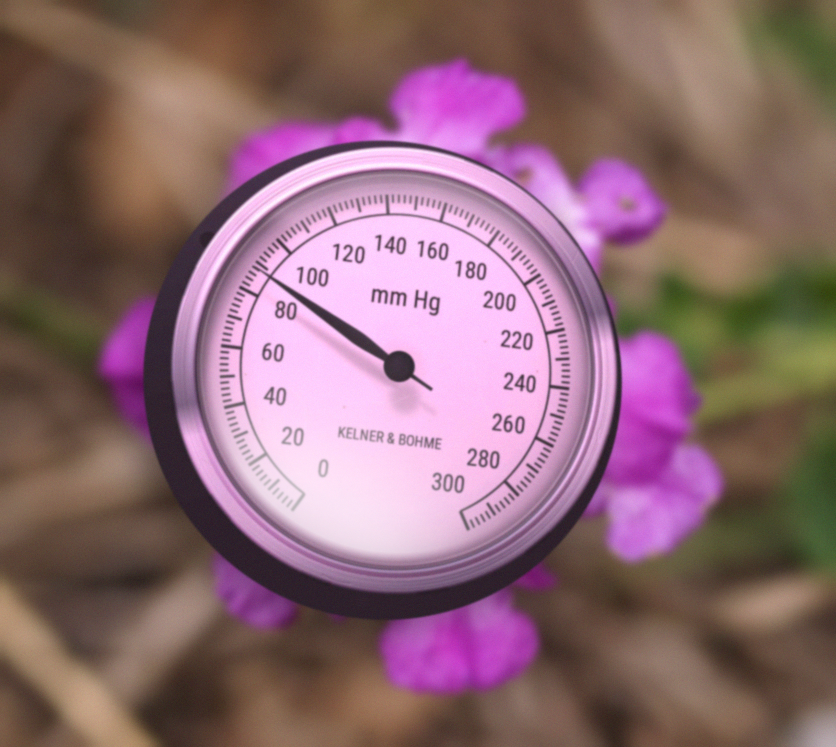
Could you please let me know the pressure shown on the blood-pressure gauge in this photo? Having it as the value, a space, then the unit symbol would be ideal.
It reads 88 mmHg
